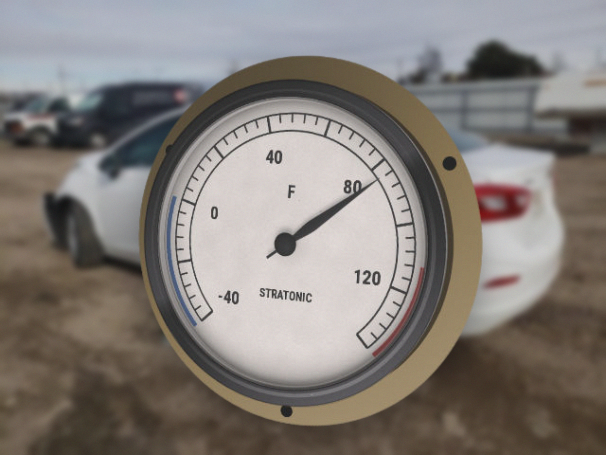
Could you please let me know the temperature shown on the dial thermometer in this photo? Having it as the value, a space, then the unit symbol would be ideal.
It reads 84 °F
